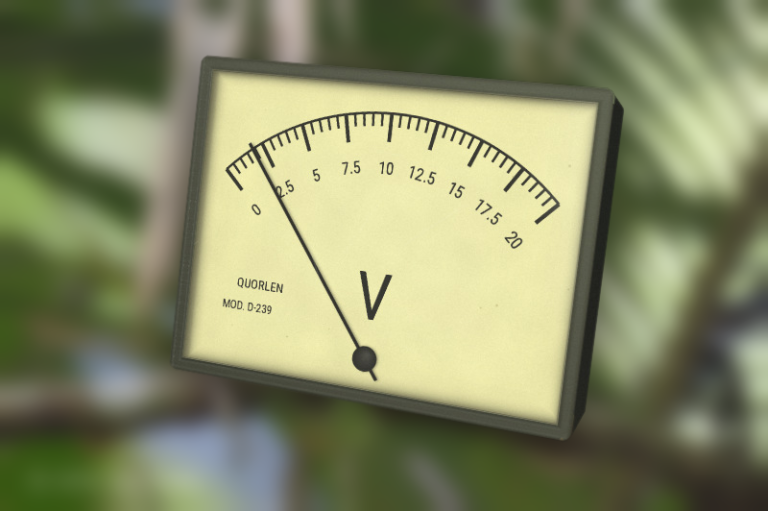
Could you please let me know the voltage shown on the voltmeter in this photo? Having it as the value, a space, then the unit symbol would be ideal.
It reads 2 V
